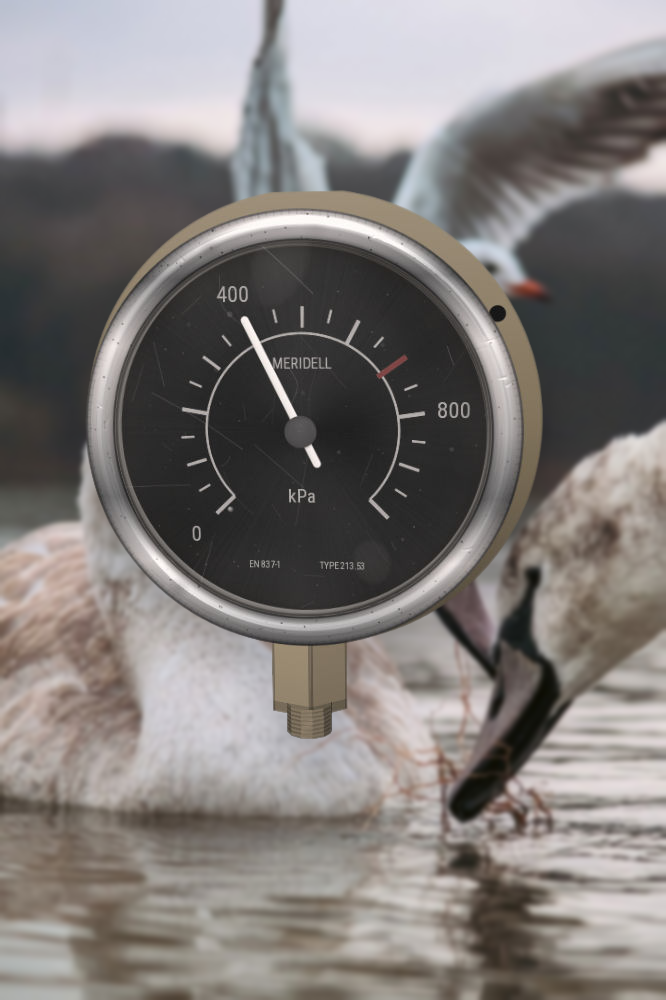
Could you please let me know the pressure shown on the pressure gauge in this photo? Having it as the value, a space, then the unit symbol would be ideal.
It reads 400 kPa
